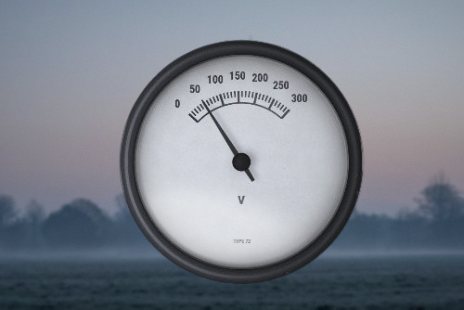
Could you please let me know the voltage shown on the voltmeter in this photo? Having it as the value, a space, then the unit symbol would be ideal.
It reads 50 V
